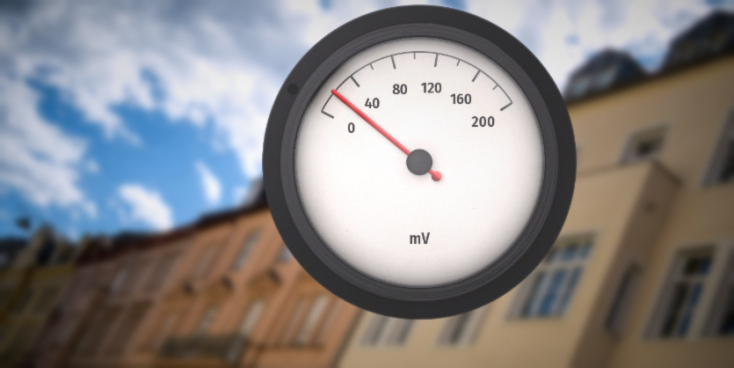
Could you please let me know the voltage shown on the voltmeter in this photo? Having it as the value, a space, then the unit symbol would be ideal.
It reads 20 mV
